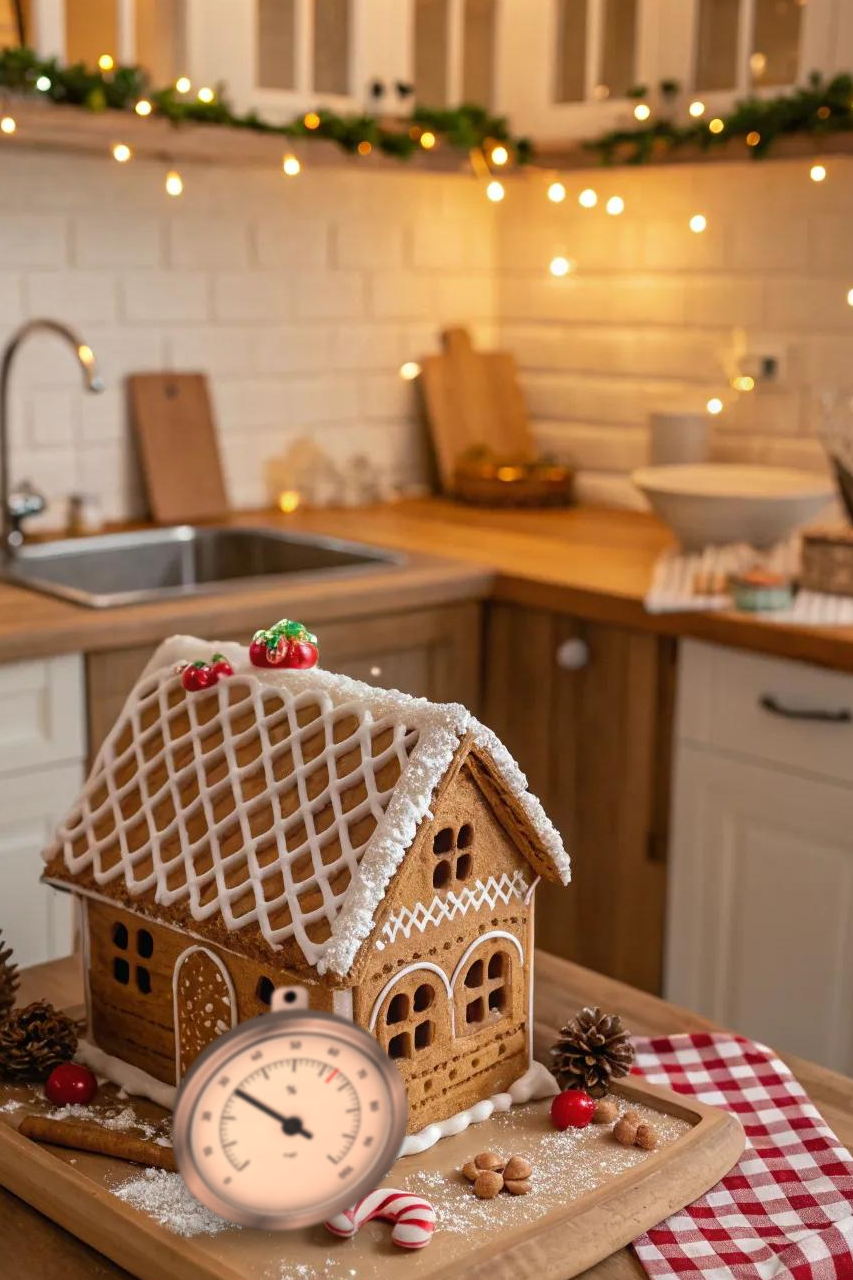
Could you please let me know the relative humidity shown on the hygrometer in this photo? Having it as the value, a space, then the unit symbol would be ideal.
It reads 30 %
